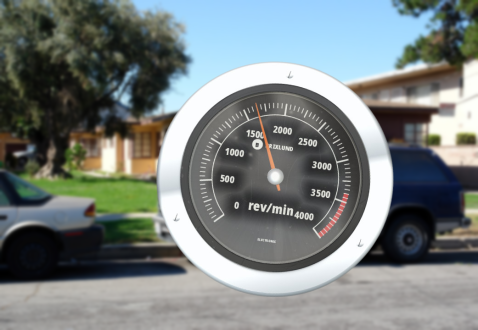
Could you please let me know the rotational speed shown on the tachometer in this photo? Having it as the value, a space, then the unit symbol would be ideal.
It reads 1650 rpm
